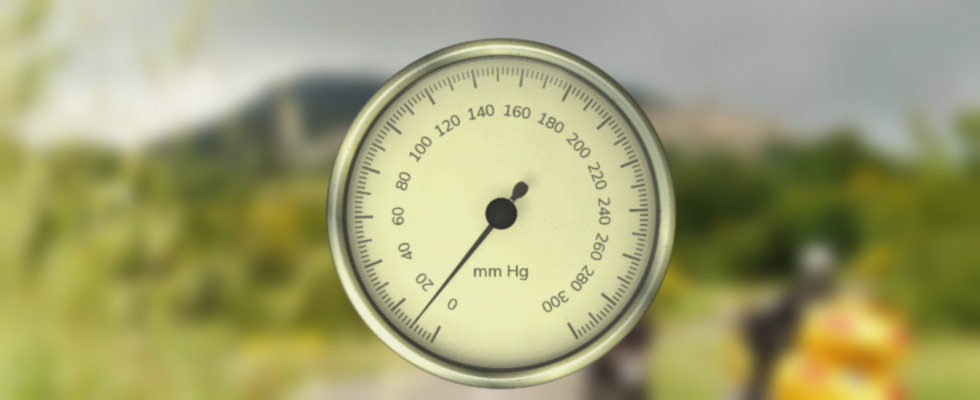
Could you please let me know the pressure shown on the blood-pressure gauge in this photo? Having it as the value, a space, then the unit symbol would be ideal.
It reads 10 mmHg
